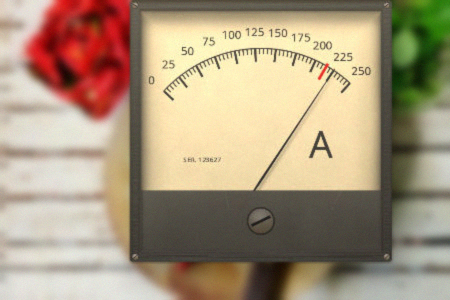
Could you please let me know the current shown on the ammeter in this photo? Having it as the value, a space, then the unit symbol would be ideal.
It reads 225 A
